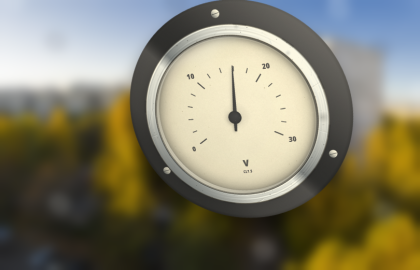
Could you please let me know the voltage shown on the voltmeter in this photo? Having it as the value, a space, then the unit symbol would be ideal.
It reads 16 V
